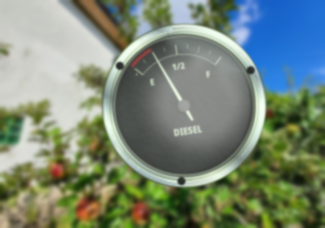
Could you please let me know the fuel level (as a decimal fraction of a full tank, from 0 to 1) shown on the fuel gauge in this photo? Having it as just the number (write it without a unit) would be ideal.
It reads 0.25
